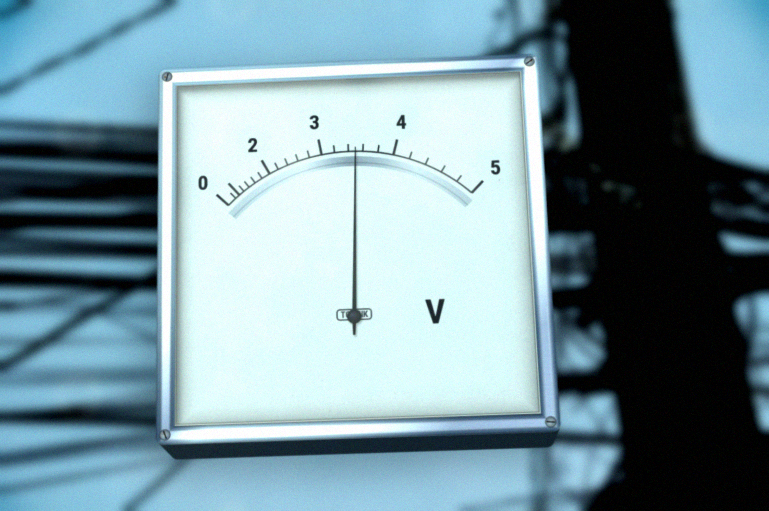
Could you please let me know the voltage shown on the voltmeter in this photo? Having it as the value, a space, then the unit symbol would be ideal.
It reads 3.5 V
